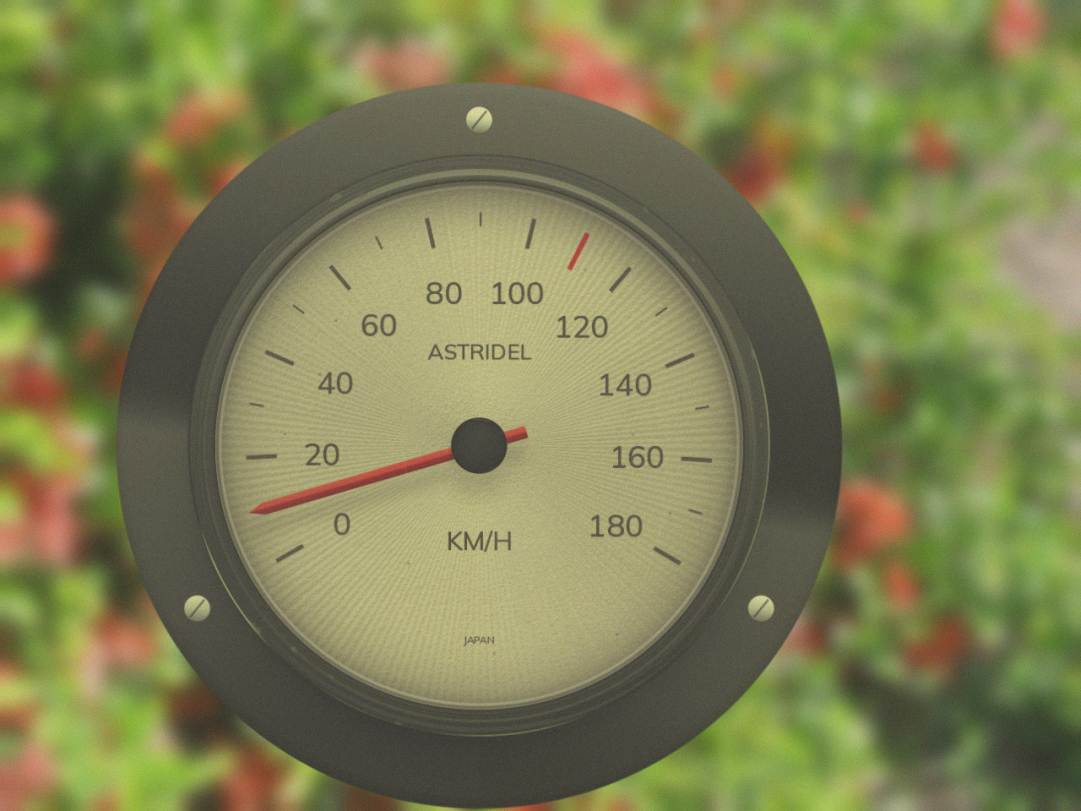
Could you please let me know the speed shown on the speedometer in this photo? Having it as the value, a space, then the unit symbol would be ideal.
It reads 10 km/h
